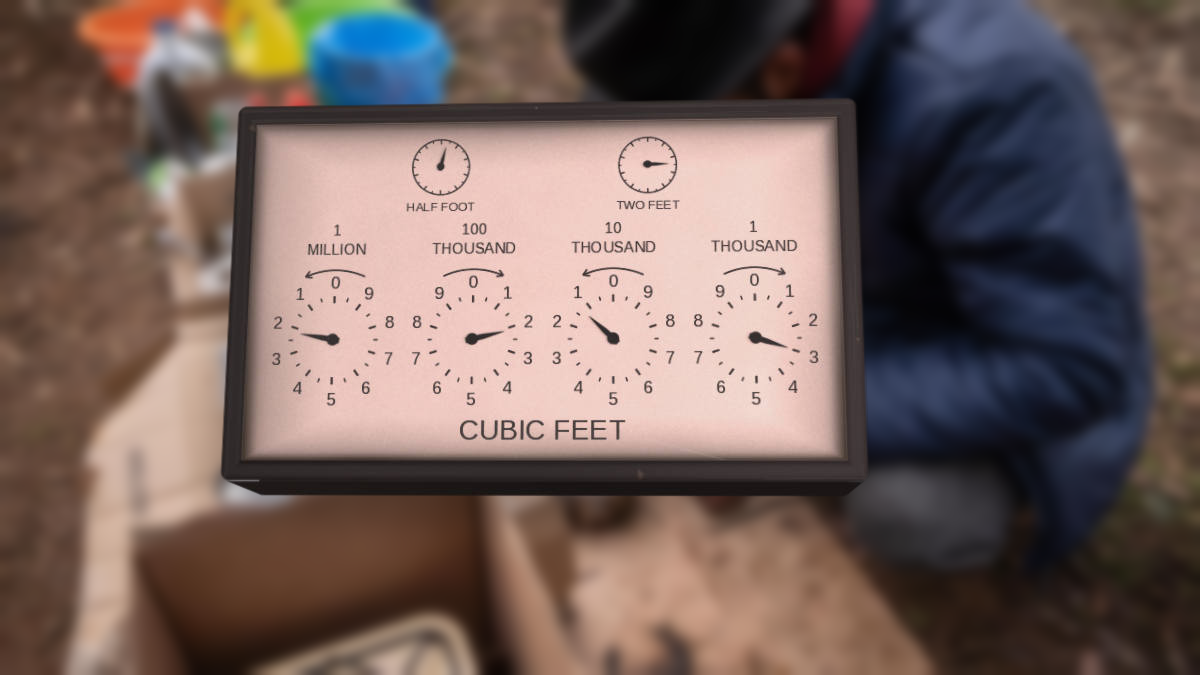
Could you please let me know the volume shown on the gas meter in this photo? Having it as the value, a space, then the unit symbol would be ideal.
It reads 221300 ft³
